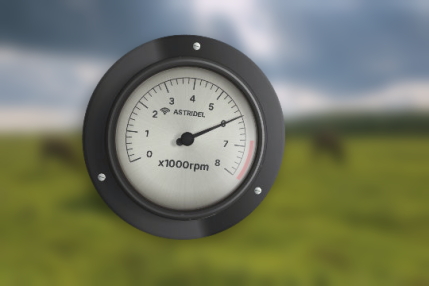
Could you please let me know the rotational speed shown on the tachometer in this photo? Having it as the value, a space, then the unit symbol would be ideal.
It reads 6000 rpm
